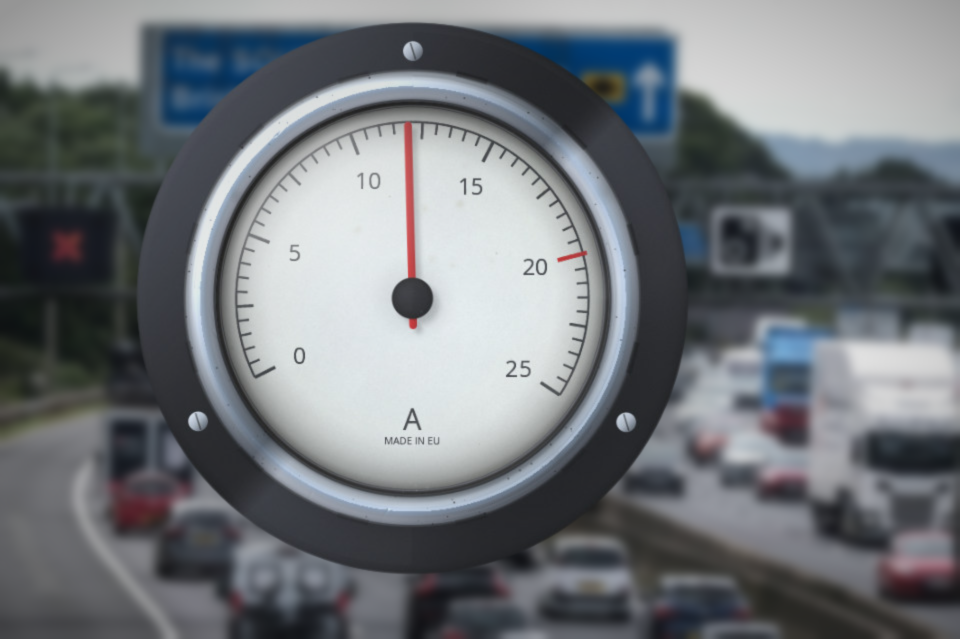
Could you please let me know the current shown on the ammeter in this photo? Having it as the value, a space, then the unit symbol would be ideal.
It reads 12 A
